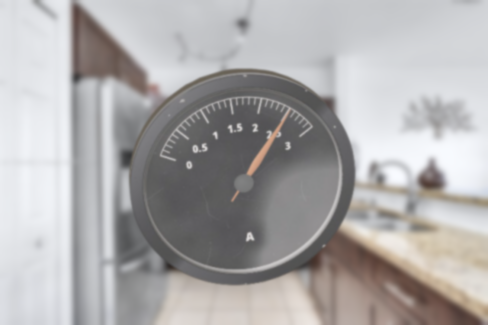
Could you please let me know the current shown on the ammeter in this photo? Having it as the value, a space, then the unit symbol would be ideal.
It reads 2.5 A
